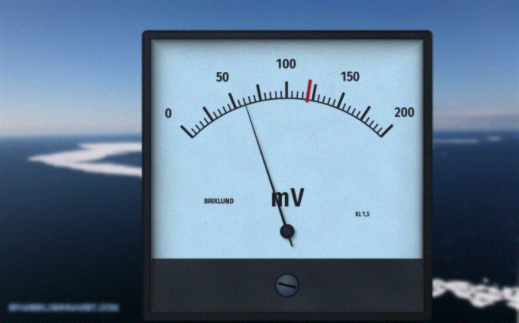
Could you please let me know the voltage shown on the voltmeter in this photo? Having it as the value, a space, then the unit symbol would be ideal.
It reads 60 mV
